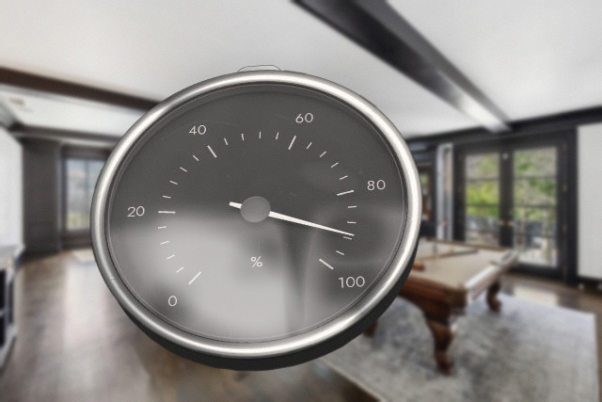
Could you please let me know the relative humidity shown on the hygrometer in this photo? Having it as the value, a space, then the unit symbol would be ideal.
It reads 92 %
